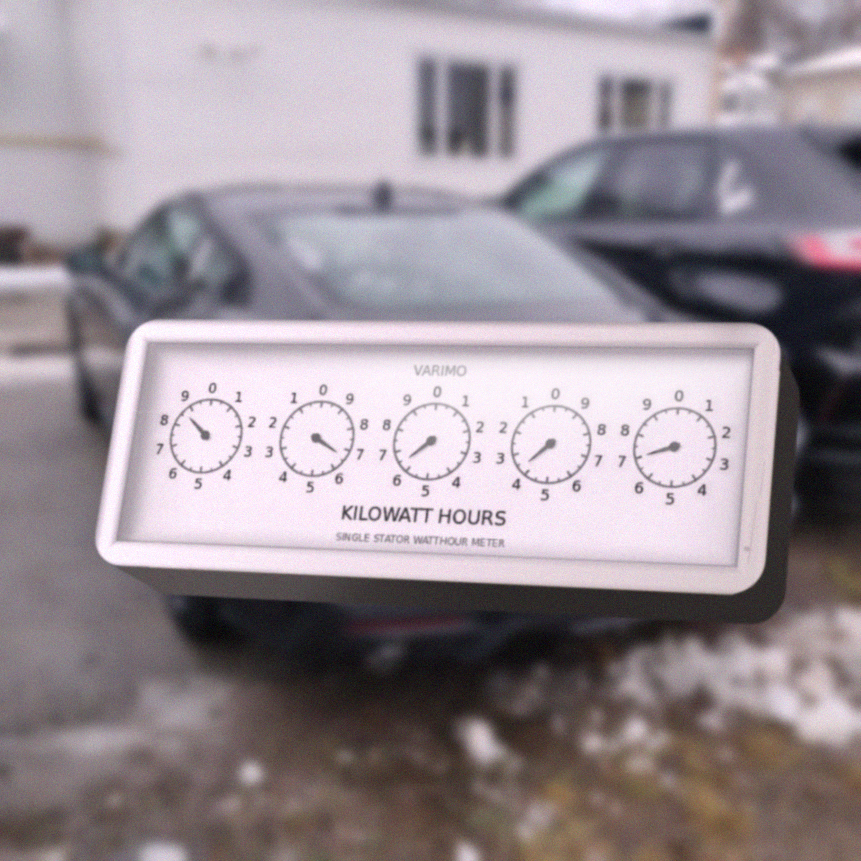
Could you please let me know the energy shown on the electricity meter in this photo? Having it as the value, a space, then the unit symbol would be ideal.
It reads 86637 kWh
